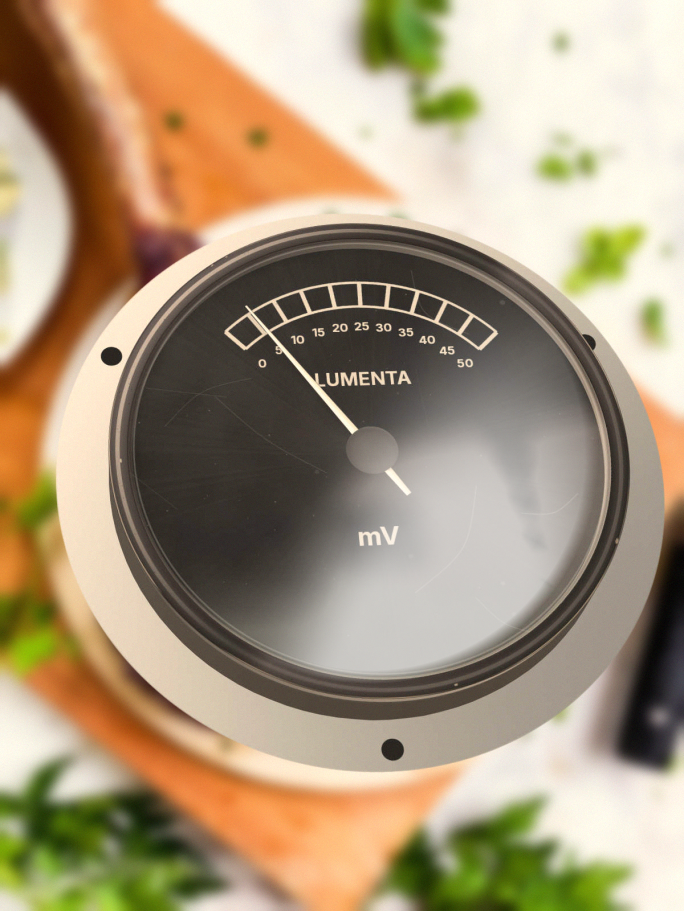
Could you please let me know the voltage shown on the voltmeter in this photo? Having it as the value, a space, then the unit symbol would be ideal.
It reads 5 mV
